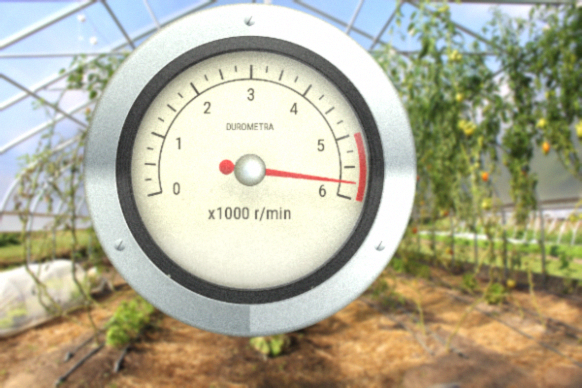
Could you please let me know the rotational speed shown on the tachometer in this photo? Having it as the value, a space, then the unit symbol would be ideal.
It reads 5750 rpm
